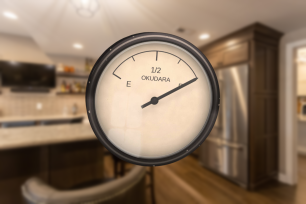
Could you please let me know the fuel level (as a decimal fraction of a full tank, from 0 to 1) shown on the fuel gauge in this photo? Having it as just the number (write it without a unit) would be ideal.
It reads 1
